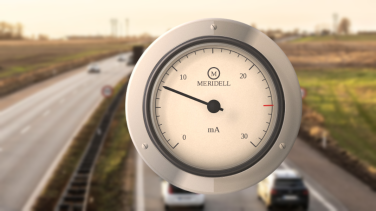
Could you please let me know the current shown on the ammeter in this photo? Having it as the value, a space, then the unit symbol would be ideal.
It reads 7.5 mA
